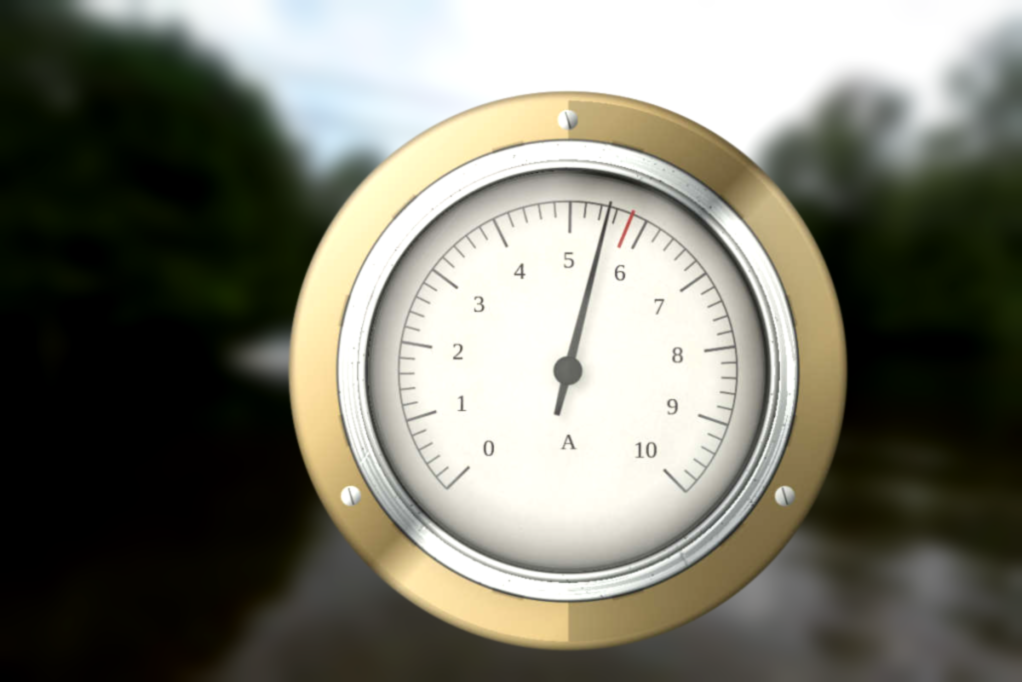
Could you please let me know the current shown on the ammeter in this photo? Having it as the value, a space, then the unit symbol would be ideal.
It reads 5.5 A
